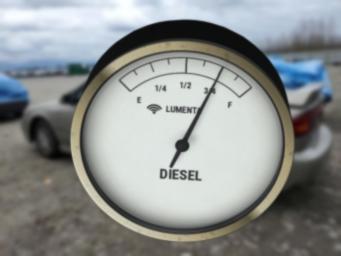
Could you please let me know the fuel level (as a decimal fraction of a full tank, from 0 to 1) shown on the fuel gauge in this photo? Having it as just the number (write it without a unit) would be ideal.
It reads 0.75
